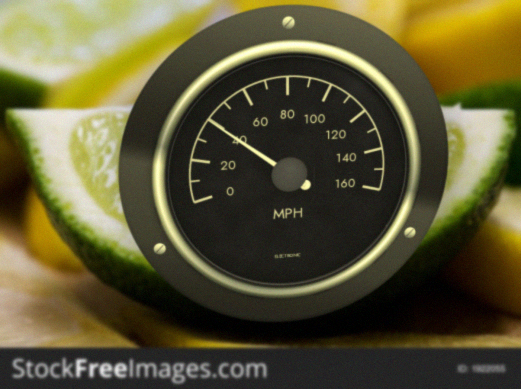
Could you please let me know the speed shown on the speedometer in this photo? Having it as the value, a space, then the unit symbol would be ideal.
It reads 40 mph
